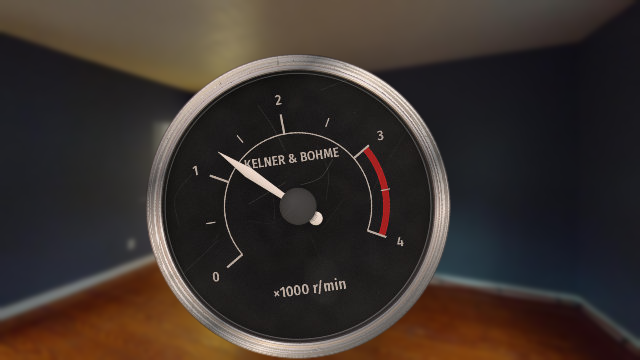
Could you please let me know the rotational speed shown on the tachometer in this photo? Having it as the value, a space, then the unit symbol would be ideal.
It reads 1250 rpm
